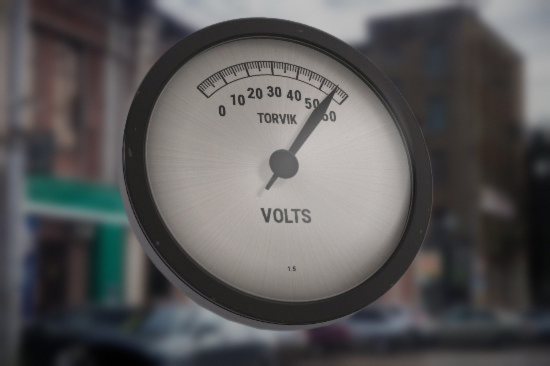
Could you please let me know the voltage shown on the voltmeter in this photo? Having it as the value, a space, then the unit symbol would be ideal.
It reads 55 V
